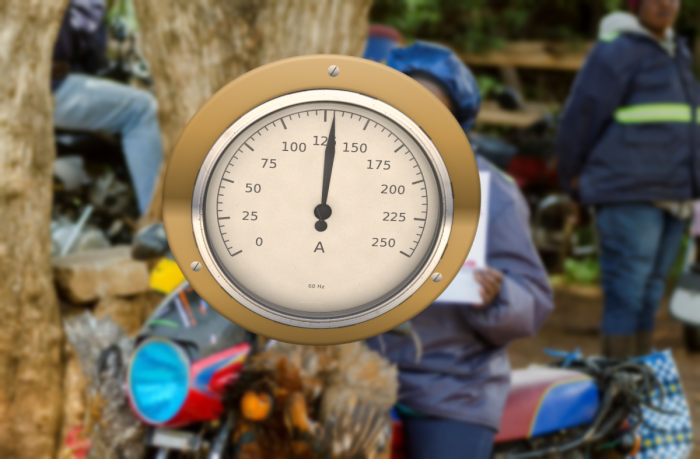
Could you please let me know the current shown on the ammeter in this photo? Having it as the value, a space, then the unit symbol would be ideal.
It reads 130 A
